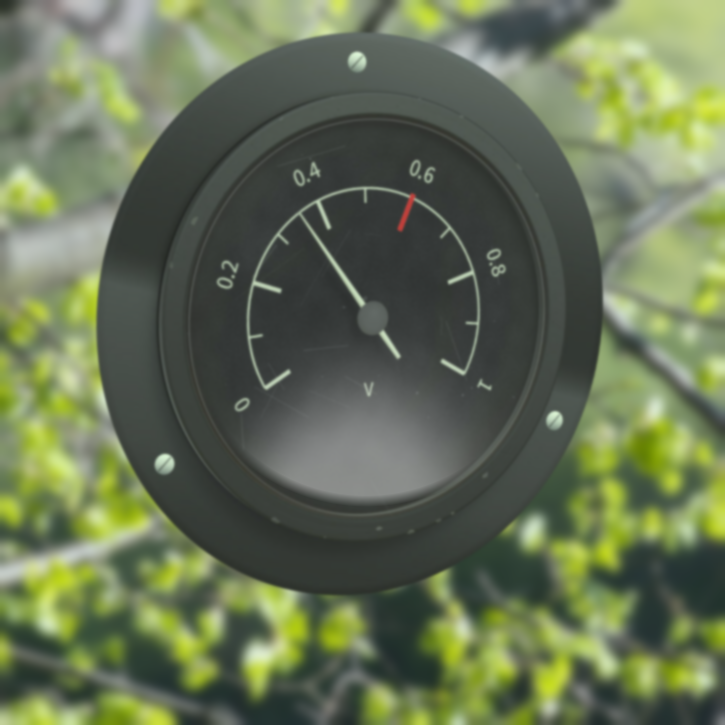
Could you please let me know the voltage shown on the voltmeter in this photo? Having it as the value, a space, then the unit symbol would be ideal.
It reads 0.35 V
